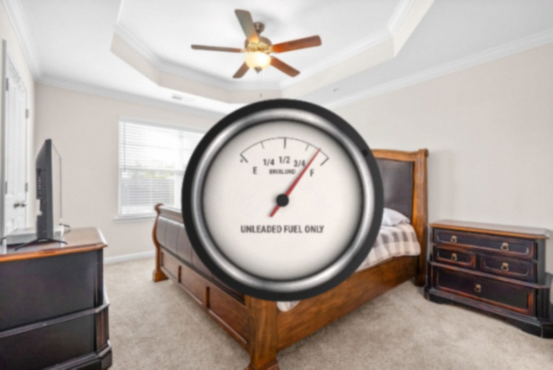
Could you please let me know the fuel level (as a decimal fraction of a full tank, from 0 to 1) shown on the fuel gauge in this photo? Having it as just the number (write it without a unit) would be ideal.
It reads 0.875
